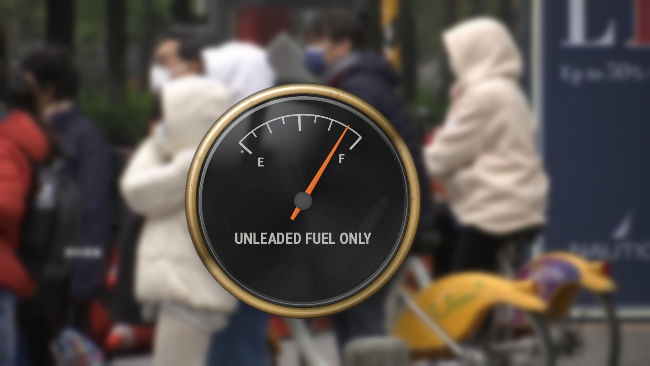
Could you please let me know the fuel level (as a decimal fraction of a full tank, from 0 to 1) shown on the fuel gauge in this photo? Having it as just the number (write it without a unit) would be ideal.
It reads 0.875
